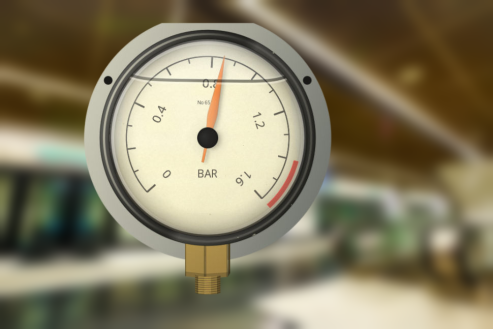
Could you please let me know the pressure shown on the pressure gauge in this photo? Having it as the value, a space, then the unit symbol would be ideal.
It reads 0.85 bar
